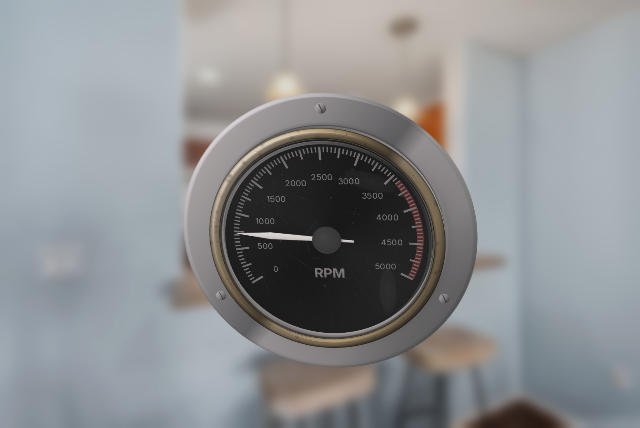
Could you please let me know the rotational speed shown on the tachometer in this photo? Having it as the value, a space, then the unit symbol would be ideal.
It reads 750 rpm
